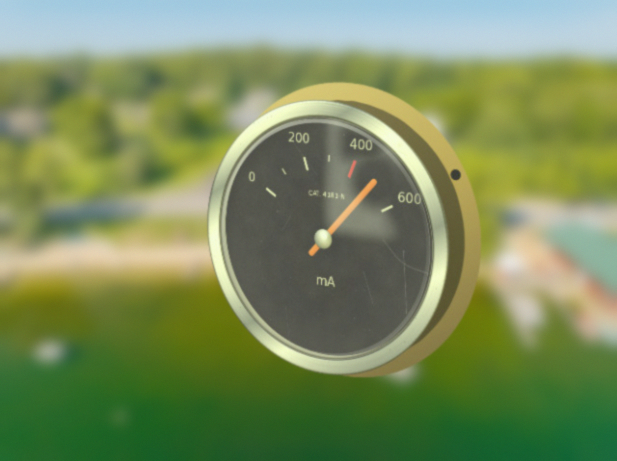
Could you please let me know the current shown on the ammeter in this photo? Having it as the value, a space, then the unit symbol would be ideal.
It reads 500 mA
